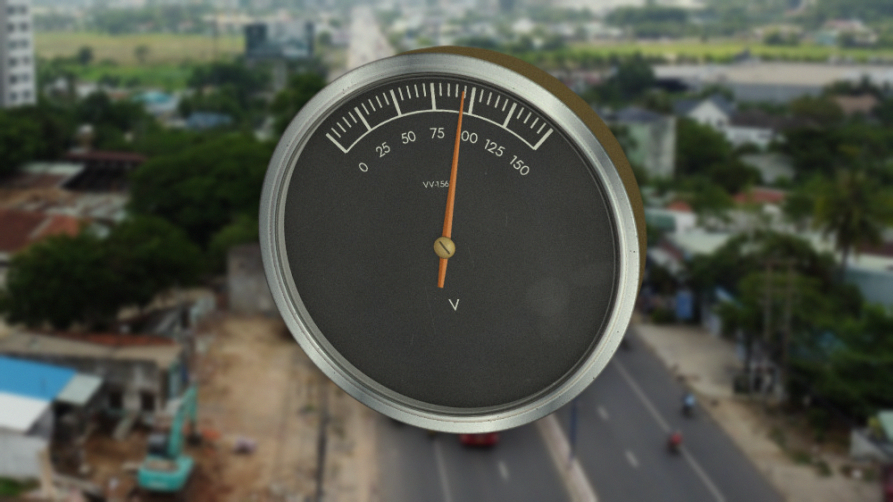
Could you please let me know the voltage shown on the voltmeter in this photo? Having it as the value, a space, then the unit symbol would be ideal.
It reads 95 V
